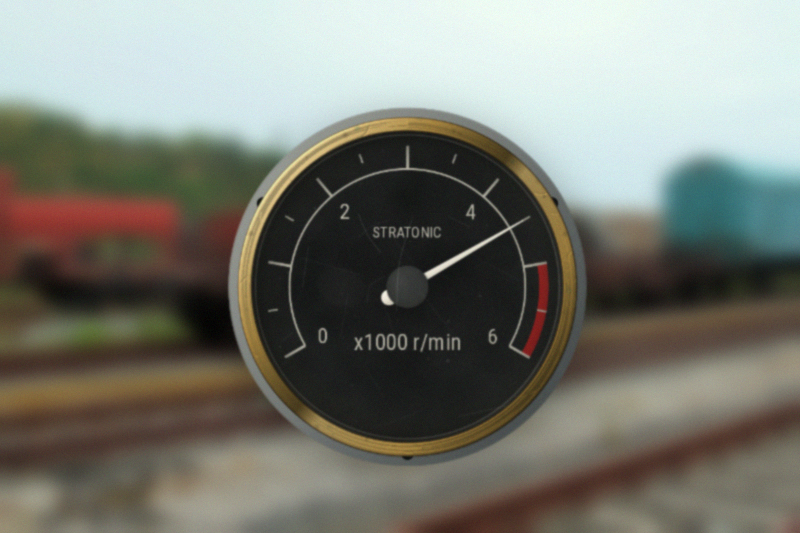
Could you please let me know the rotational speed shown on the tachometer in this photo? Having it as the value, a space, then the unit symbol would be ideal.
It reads 4500 rpm
